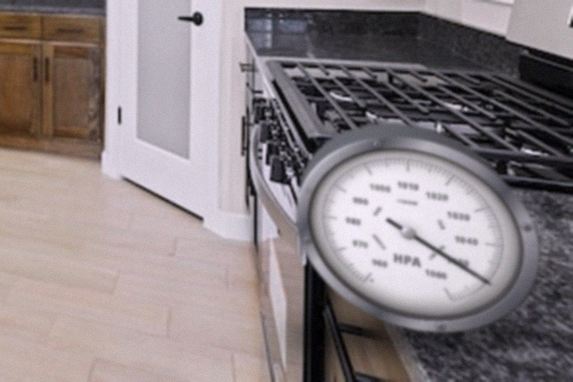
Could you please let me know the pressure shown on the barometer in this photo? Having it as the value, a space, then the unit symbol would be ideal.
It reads 1050 hPa
